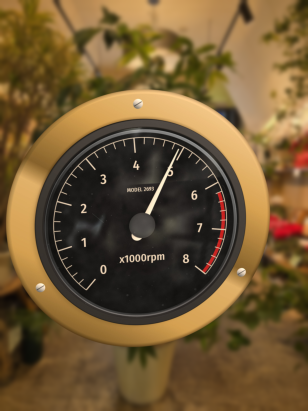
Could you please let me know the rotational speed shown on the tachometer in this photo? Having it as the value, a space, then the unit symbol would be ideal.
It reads 4900 rpm
